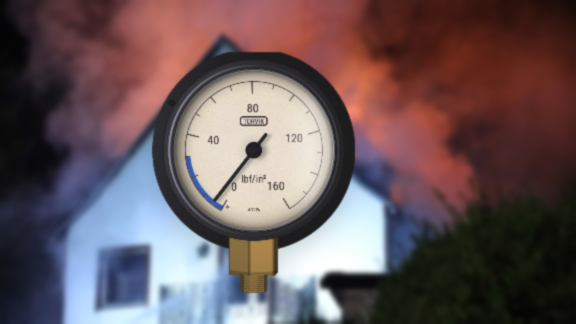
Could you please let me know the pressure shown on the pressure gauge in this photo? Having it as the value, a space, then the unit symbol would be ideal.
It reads 5 psi
